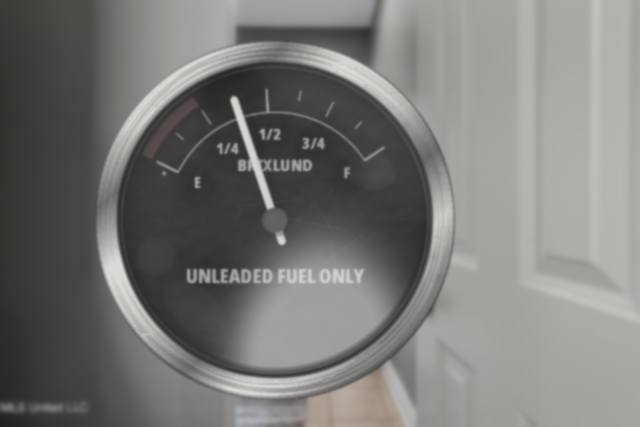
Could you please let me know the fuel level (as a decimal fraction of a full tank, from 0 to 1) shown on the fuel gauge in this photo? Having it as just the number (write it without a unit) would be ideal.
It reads 0.375
